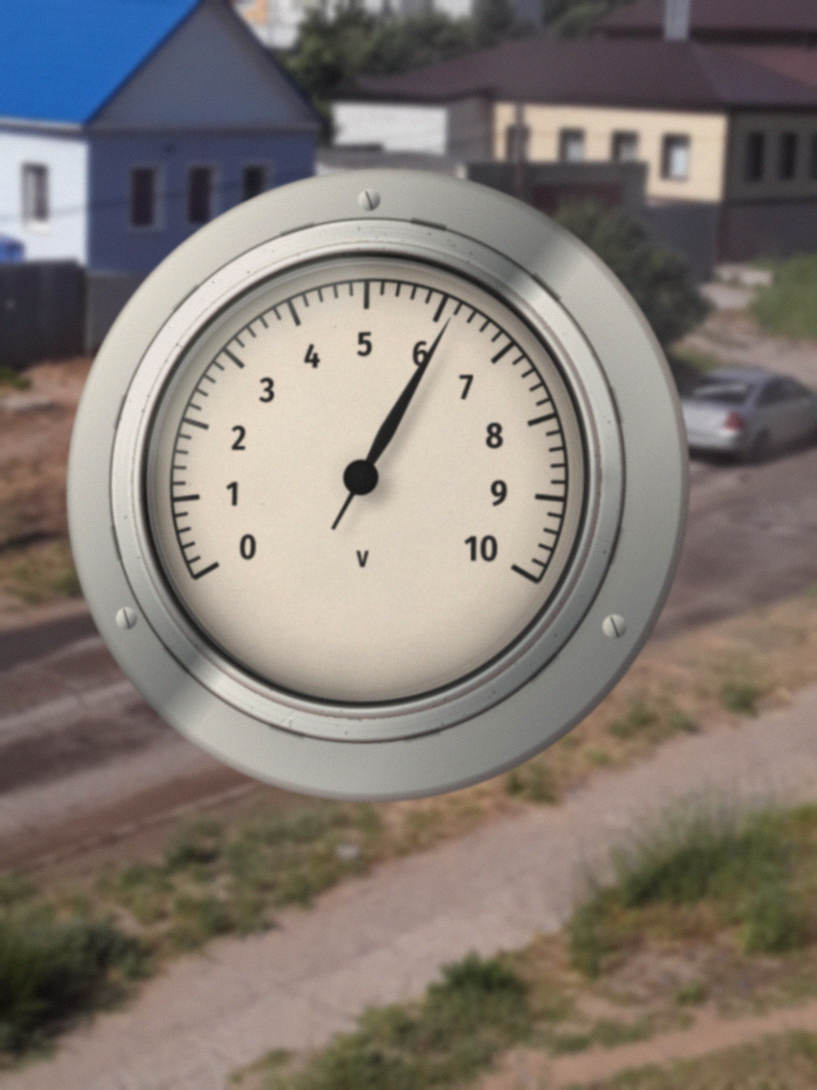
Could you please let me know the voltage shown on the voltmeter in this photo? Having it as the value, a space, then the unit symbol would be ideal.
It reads 6.2 V
